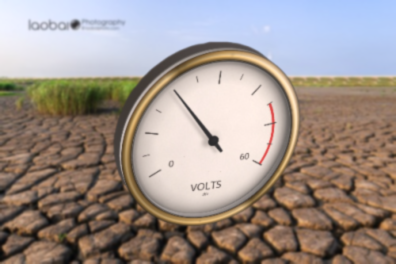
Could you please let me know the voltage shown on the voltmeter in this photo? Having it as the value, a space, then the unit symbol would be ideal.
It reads 20 V
